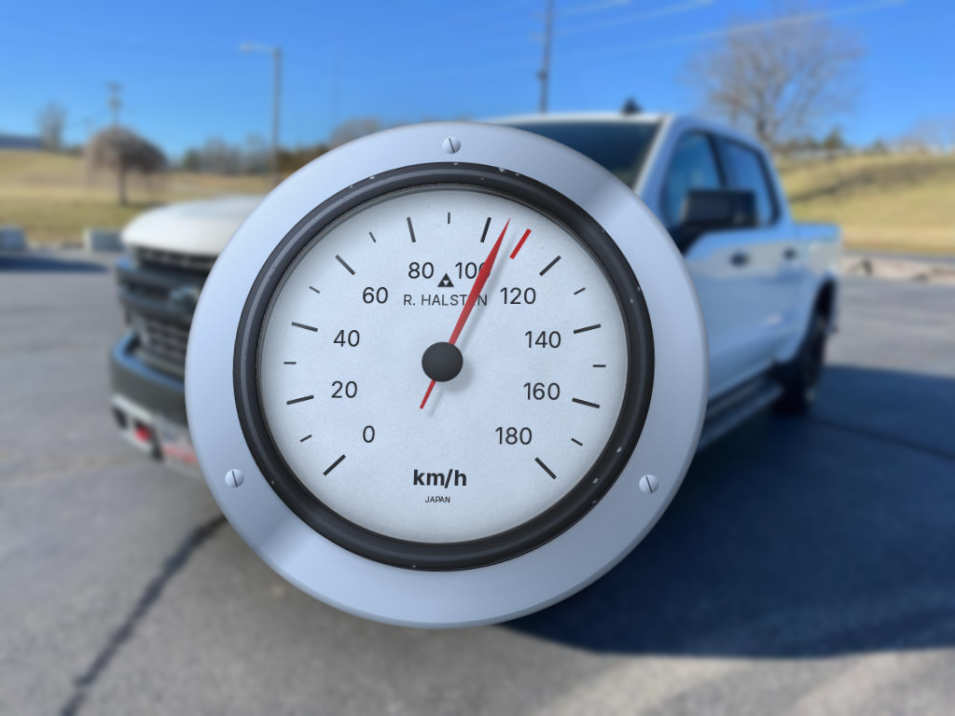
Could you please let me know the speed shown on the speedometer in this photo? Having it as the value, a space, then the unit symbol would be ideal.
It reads 105 km/h
